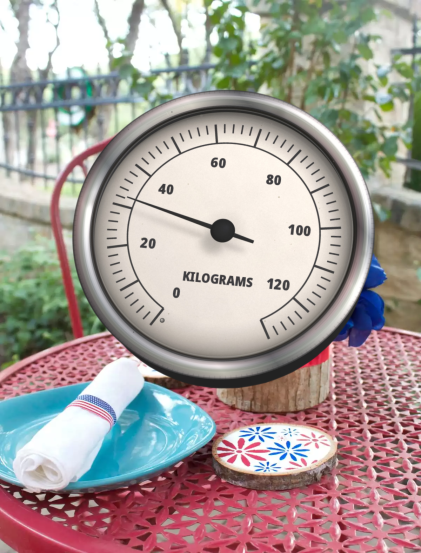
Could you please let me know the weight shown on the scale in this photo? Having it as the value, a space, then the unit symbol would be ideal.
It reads 32 kg
